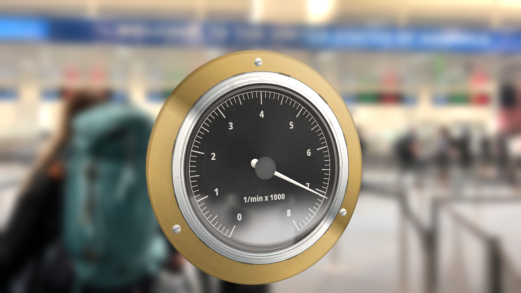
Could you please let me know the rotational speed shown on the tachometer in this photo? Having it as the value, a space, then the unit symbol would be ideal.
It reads 7100 rpm
